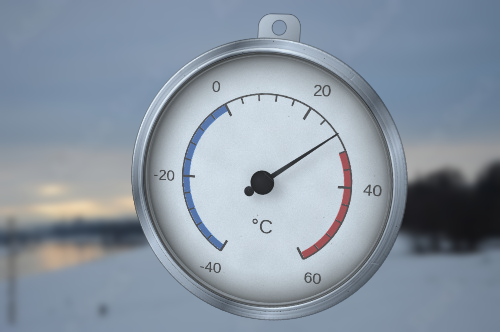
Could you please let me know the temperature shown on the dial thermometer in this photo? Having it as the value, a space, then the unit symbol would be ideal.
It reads 28 °C
